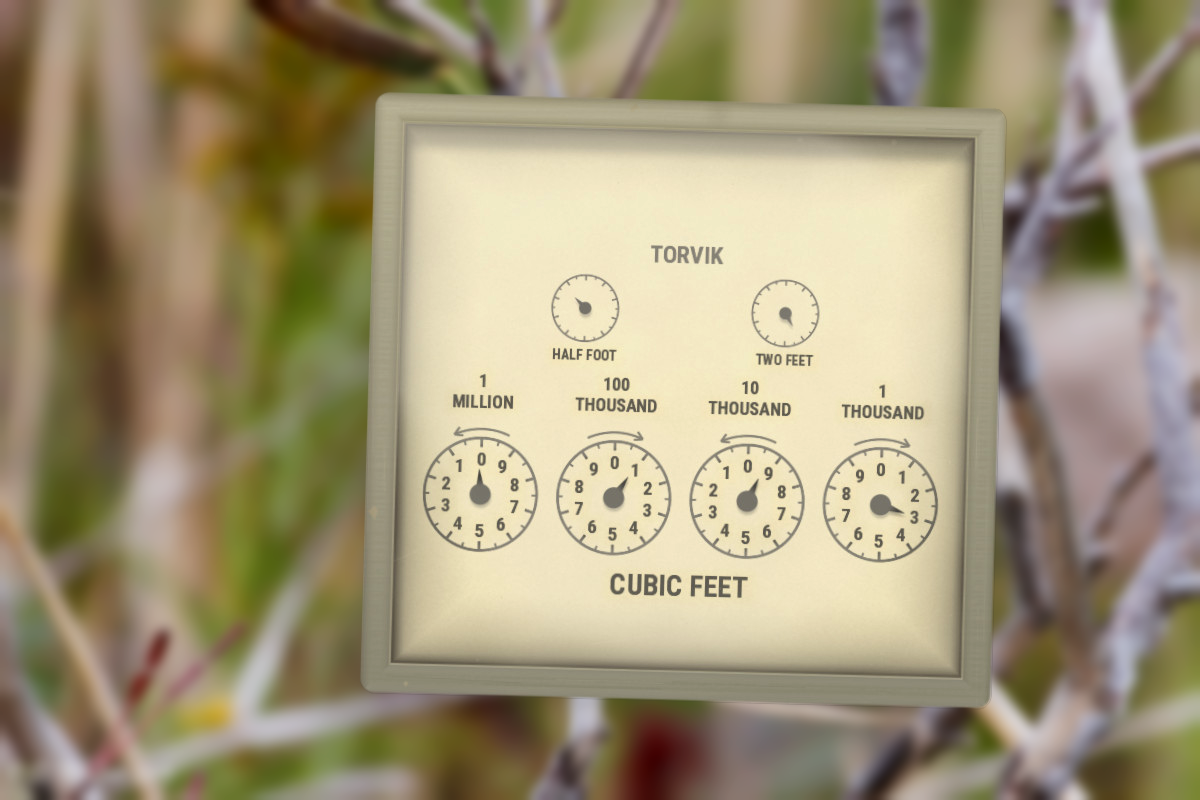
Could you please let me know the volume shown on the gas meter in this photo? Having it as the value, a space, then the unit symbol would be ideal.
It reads 9300 ft³
